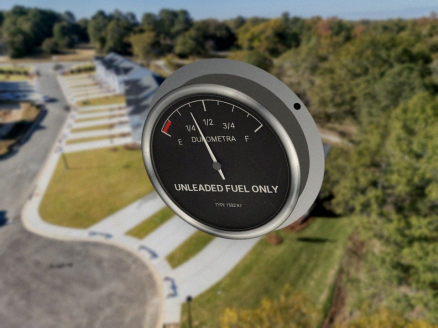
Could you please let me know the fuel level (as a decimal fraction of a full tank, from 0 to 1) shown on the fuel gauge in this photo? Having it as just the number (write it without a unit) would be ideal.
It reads 0.375
